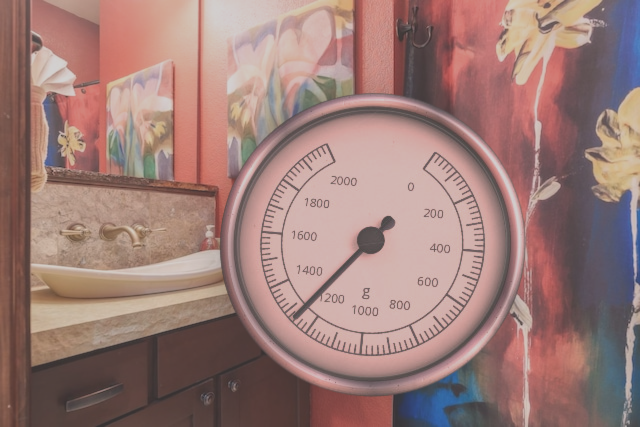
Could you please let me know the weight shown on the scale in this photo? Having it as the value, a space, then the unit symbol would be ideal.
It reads 1260 g
